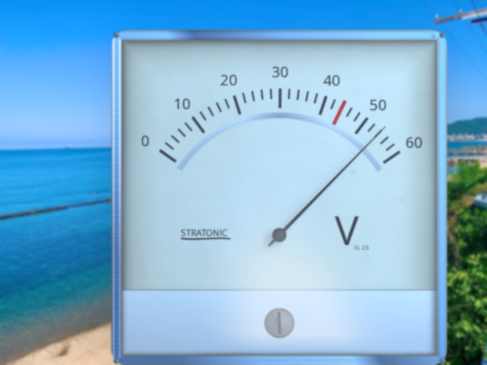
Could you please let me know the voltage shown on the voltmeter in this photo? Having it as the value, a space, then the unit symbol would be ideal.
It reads 54 V
